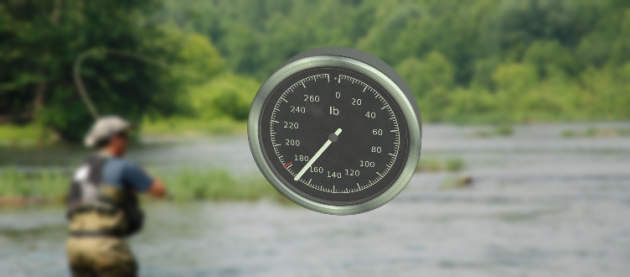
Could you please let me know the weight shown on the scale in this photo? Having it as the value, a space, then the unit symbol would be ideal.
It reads 170 lb
